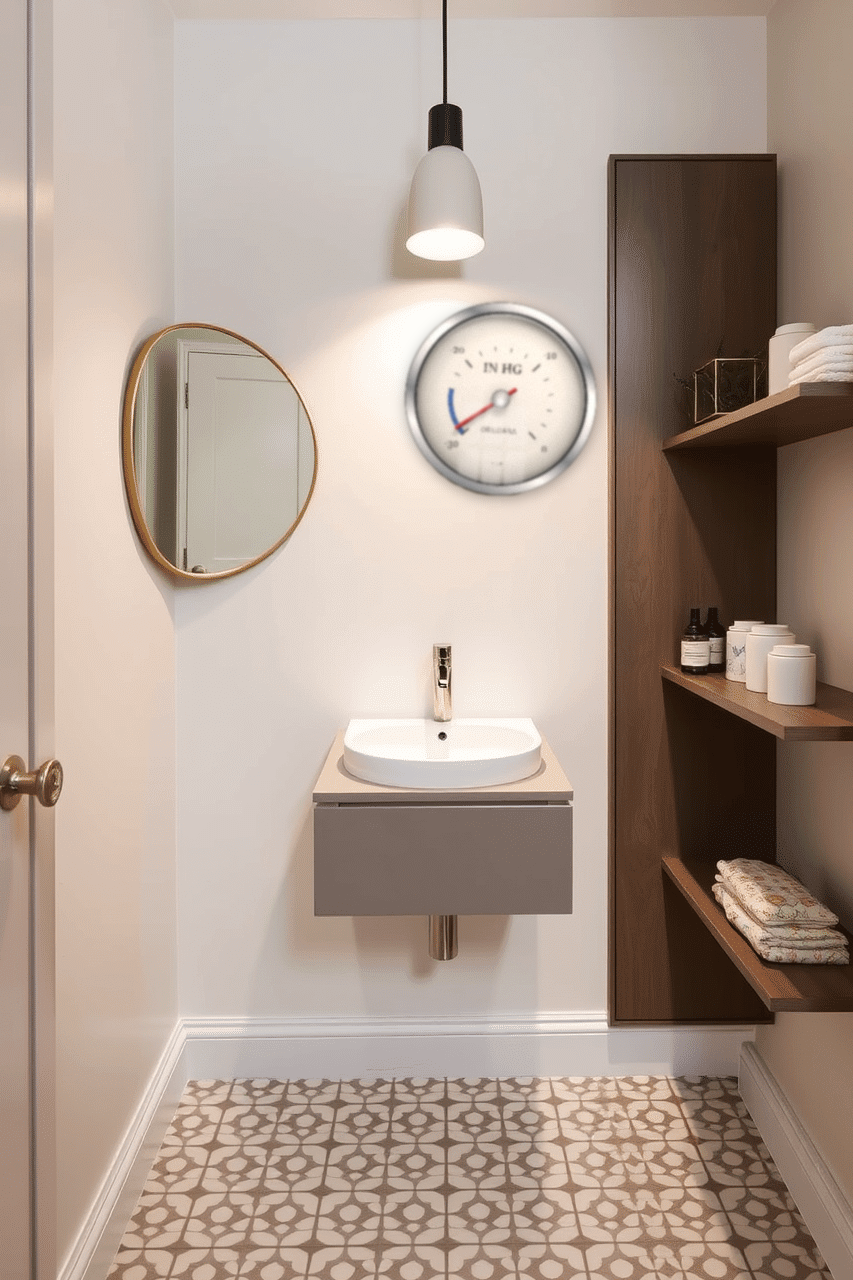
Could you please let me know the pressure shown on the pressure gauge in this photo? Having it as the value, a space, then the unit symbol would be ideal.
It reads -29 inHg
